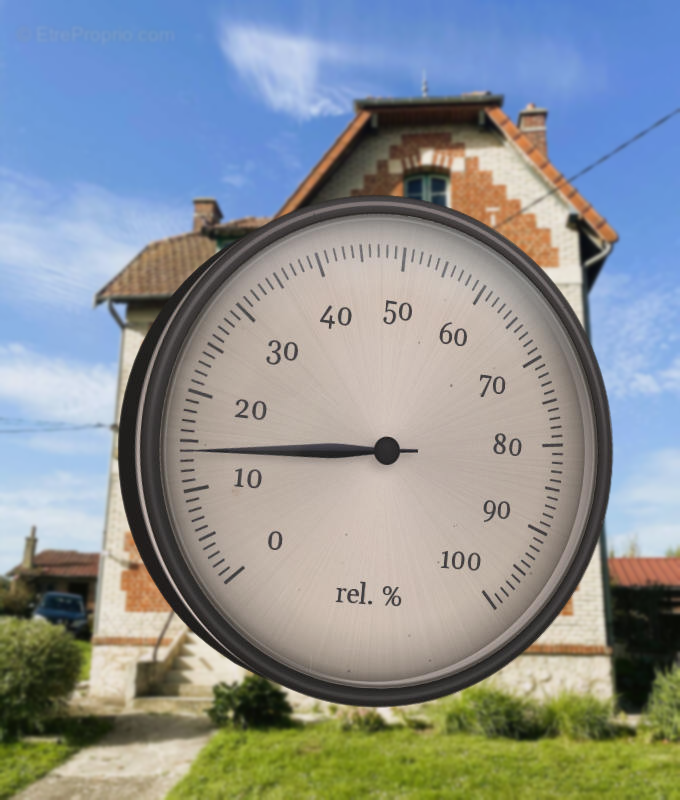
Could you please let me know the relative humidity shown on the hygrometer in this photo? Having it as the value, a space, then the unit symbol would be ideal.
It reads 14 %
